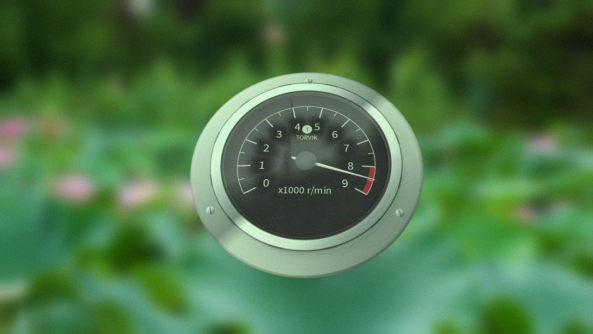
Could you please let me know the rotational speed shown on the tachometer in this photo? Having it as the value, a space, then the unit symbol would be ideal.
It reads 8500 rpm
